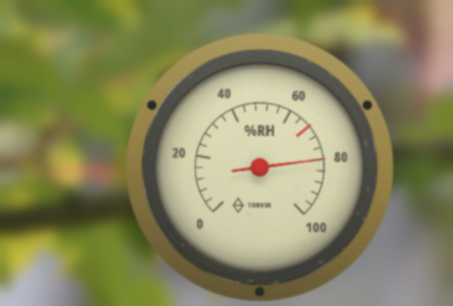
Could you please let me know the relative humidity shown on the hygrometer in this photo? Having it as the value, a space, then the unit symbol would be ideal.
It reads 80 %
